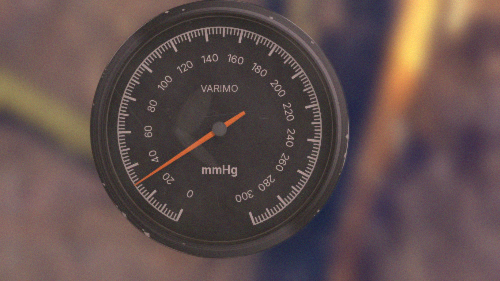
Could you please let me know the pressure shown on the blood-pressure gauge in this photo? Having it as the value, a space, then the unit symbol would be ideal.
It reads 30 mmHg
